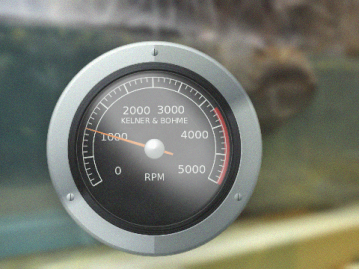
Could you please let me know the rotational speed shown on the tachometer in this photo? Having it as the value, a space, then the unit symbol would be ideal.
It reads 1000 rpm
